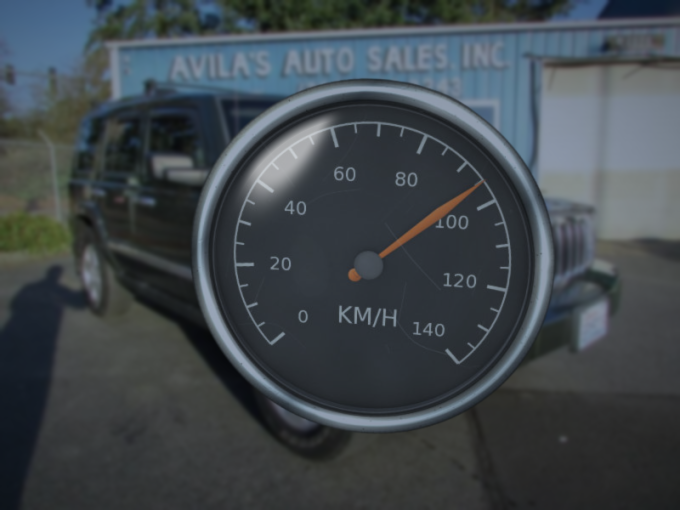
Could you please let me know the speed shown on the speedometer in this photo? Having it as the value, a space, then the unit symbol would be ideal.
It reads 95 km/h
